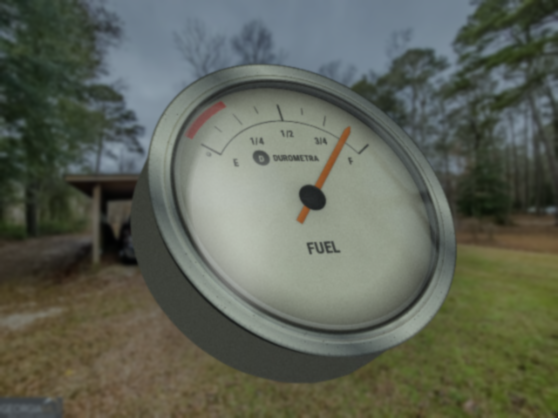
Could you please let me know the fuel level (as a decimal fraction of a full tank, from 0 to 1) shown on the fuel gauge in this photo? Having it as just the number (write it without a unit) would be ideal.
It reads 0.875
